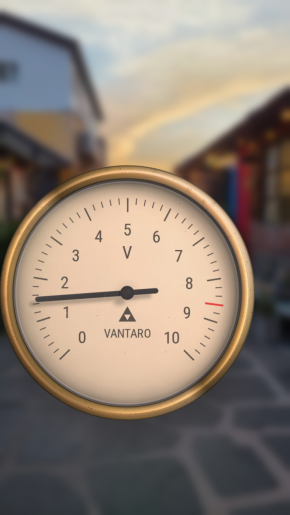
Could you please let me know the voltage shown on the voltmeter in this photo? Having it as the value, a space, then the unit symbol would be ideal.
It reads 1.5 V
